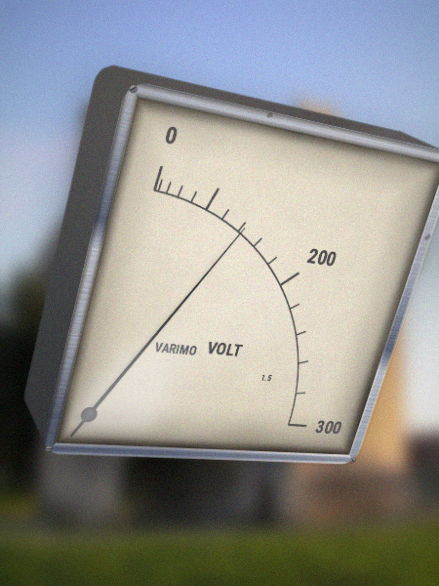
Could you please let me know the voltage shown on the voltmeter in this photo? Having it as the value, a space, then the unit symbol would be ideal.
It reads 140 V
